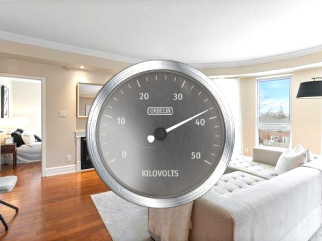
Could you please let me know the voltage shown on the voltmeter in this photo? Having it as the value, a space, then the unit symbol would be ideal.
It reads 38 kV
